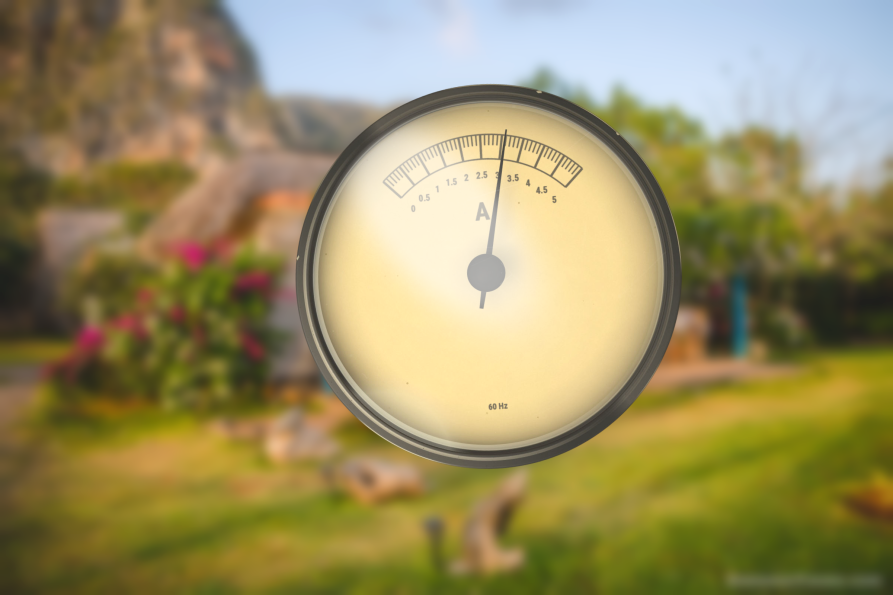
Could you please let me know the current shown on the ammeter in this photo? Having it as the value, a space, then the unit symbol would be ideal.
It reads 3.1 A
